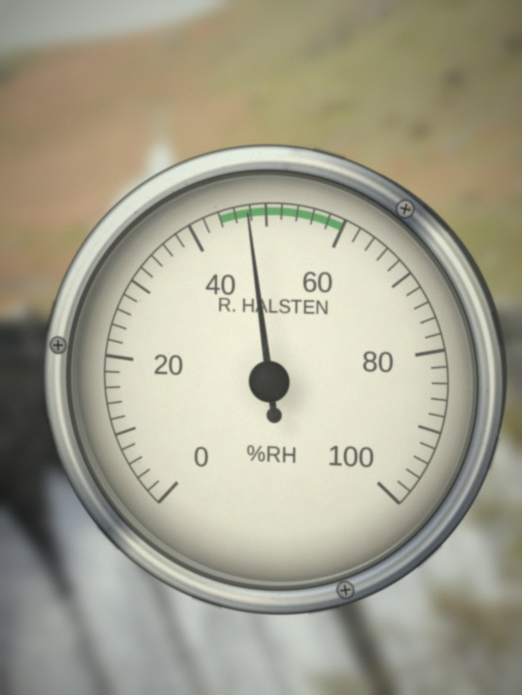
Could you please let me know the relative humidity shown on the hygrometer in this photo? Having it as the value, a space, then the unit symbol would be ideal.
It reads 48 %
